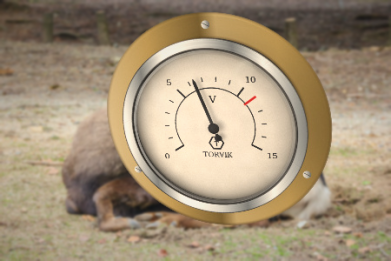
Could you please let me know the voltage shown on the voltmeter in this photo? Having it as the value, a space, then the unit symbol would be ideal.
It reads 6.5 V
